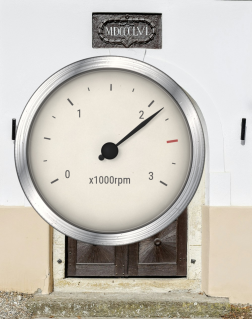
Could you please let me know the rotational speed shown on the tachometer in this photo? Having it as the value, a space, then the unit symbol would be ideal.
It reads 2125 rpm
